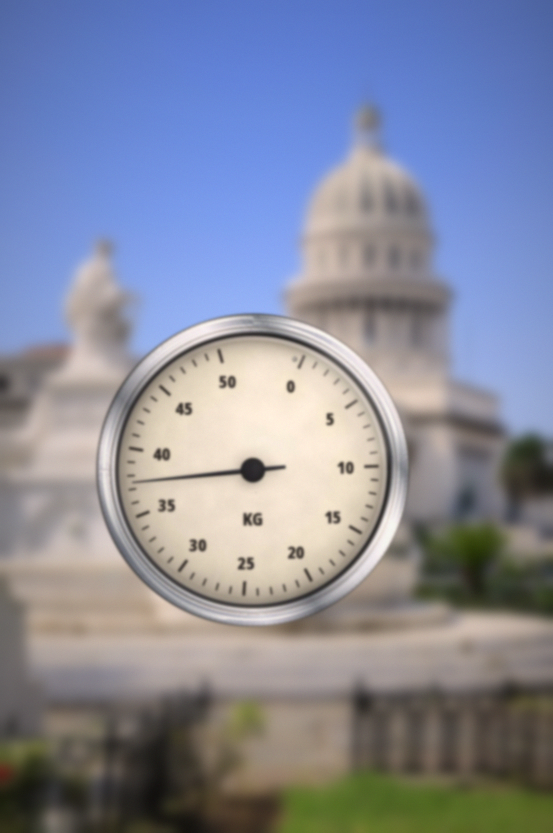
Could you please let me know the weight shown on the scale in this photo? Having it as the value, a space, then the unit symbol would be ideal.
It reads 37.5 kg
